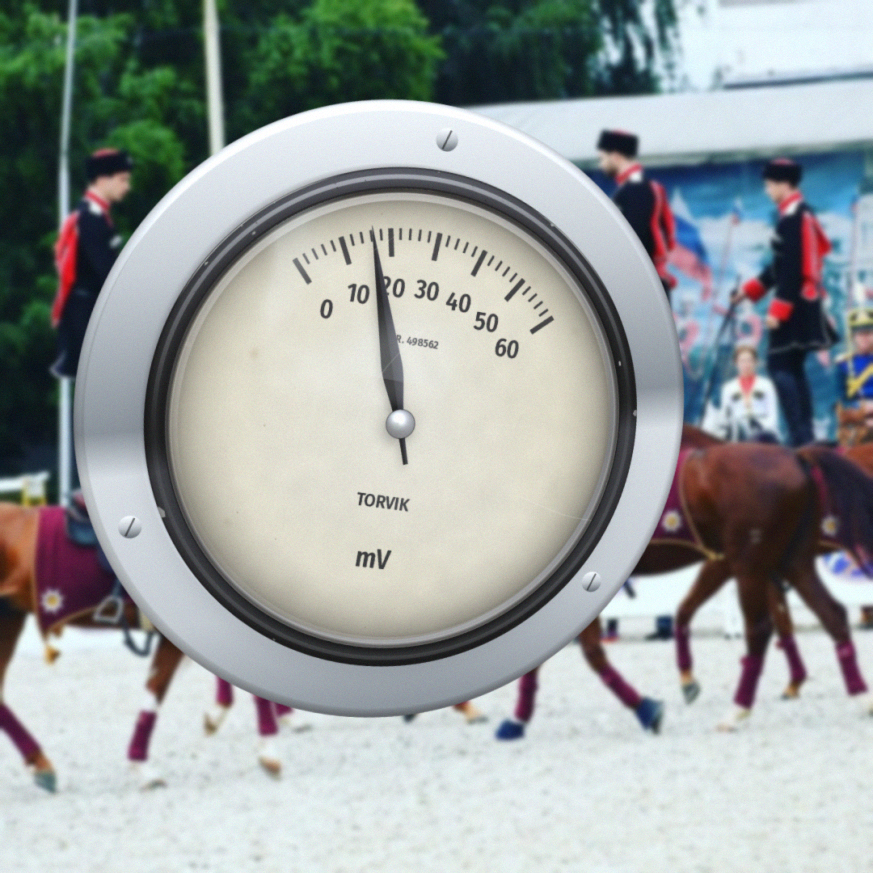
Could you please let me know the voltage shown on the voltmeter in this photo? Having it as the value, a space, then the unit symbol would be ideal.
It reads 16 mV
